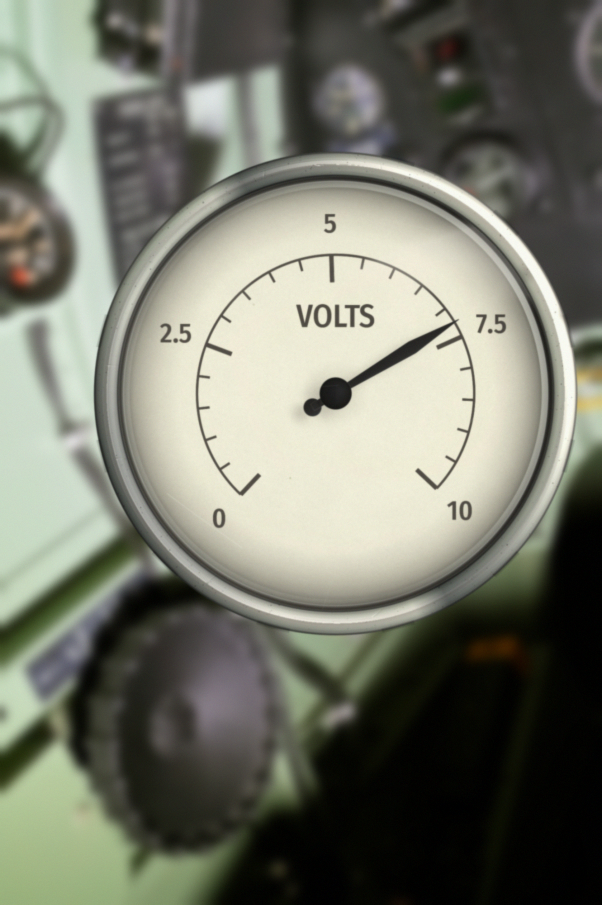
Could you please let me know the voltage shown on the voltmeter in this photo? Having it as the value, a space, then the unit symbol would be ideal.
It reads 7.25 V
